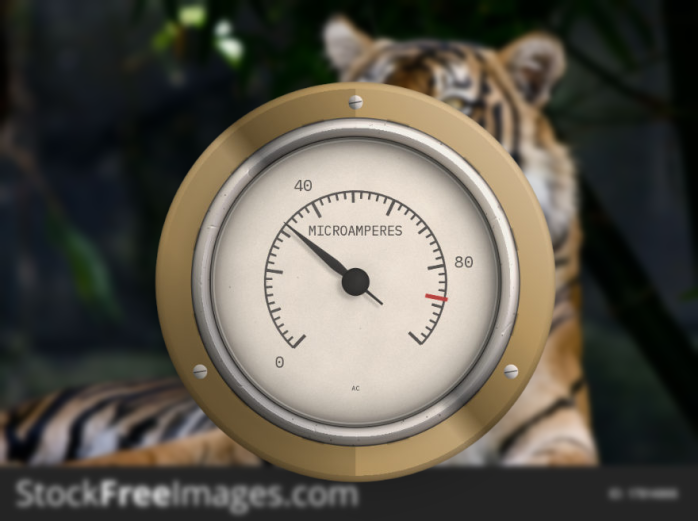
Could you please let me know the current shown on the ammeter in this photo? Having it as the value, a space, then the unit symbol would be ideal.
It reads 32 µA
